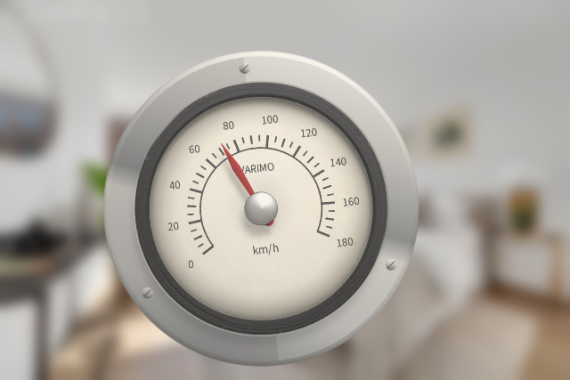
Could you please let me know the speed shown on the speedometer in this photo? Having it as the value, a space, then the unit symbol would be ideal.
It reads 72.5 km/h
